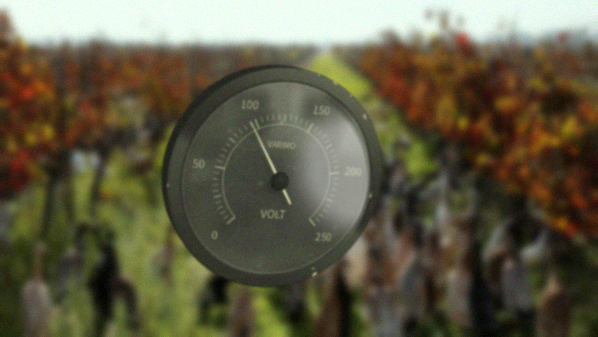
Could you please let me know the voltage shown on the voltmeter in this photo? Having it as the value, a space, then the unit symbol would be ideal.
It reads 95 V
